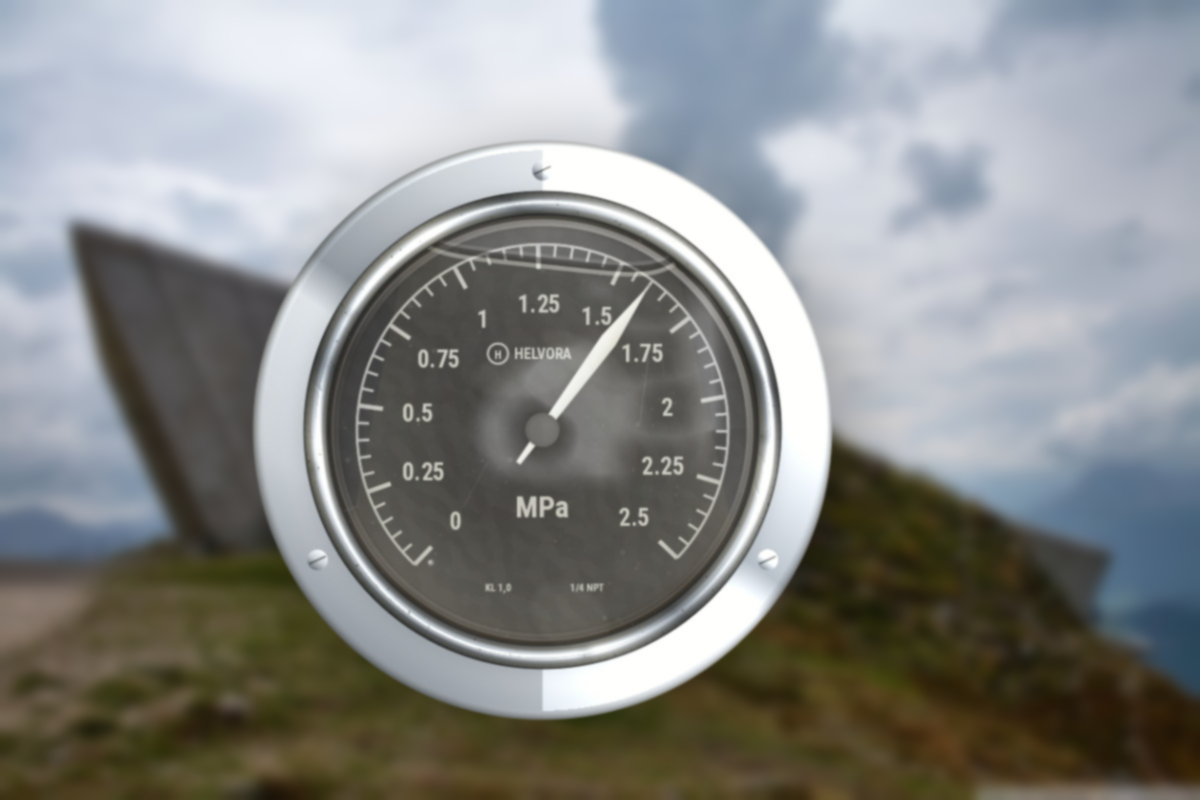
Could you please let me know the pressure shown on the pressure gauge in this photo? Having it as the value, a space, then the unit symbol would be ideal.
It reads 1.6 MPa
